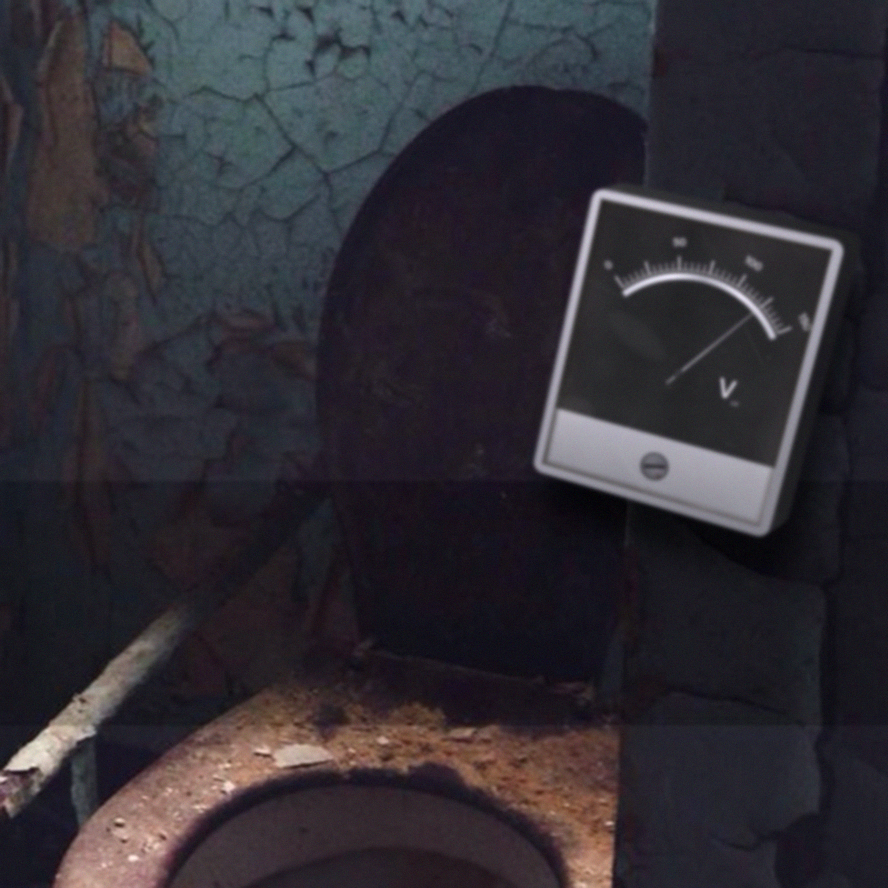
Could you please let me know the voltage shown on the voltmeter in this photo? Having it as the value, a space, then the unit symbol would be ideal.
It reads 125 V
